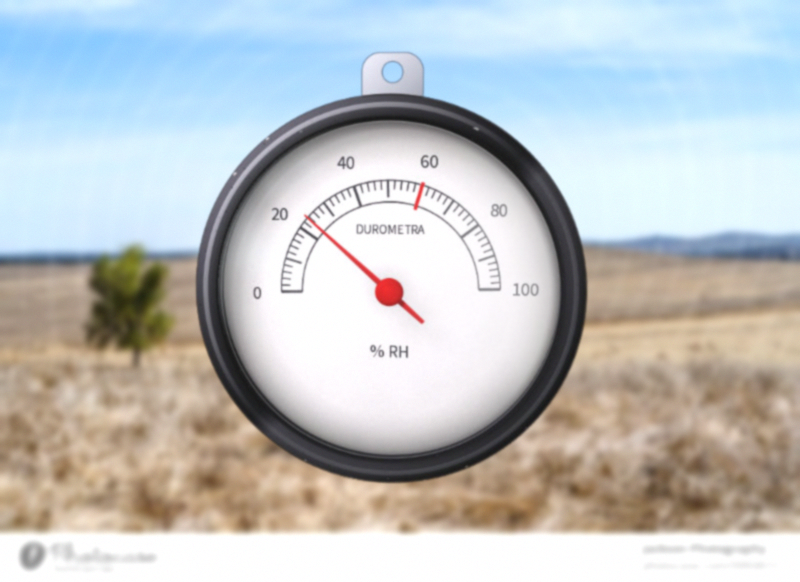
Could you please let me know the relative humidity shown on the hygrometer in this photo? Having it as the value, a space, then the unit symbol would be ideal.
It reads 24 %
